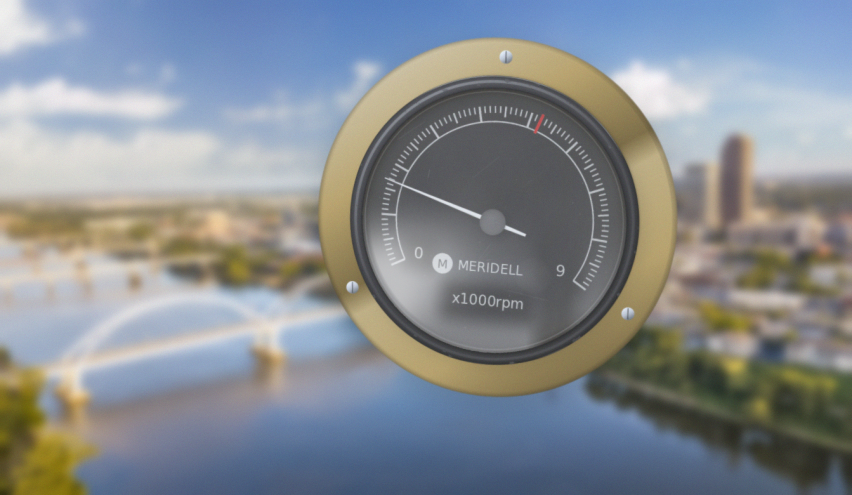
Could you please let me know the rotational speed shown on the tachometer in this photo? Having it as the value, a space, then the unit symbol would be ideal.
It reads 1700 rpm
